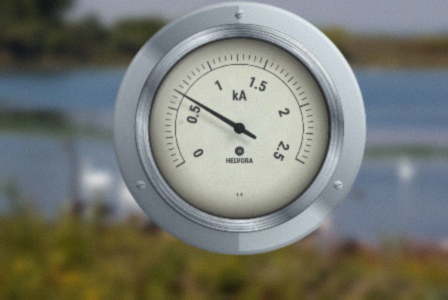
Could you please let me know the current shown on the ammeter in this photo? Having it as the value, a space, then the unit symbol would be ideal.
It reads 0.65 kA
